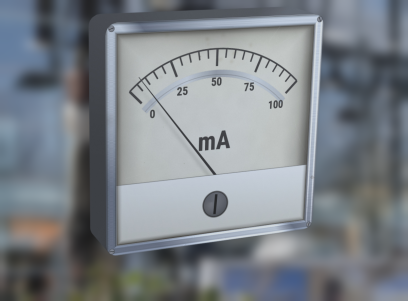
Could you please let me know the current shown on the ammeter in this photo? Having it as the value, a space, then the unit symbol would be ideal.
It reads 7.5 mA
